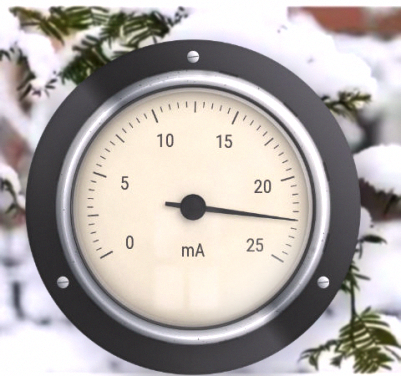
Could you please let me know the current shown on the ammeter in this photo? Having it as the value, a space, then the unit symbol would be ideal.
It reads 22.5 mA
